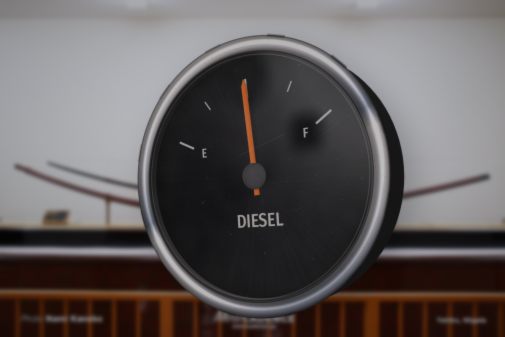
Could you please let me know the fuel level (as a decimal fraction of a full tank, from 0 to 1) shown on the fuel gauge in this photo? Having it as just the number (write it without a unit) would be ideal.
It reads 0.5
